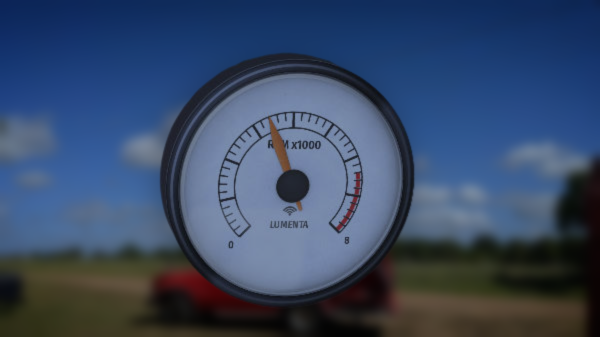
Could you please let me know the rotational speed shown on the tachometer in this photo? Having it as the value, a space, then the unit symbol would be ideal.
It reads 3400 rpm
